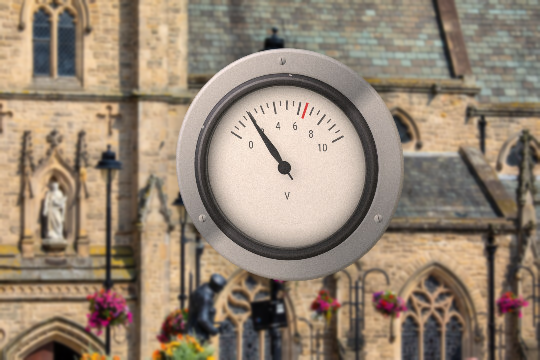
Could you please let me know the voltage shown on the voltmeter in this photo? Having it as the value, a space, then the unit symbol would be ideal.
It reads 2 V
